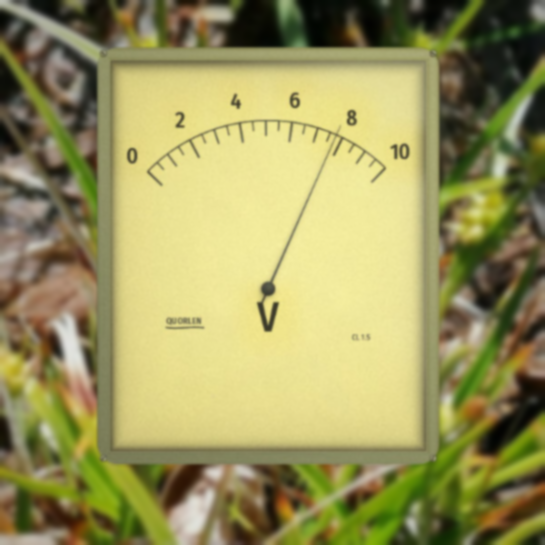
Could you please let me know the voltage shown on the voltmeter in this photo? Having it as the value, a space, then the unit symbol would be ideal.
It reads 7.75 V
